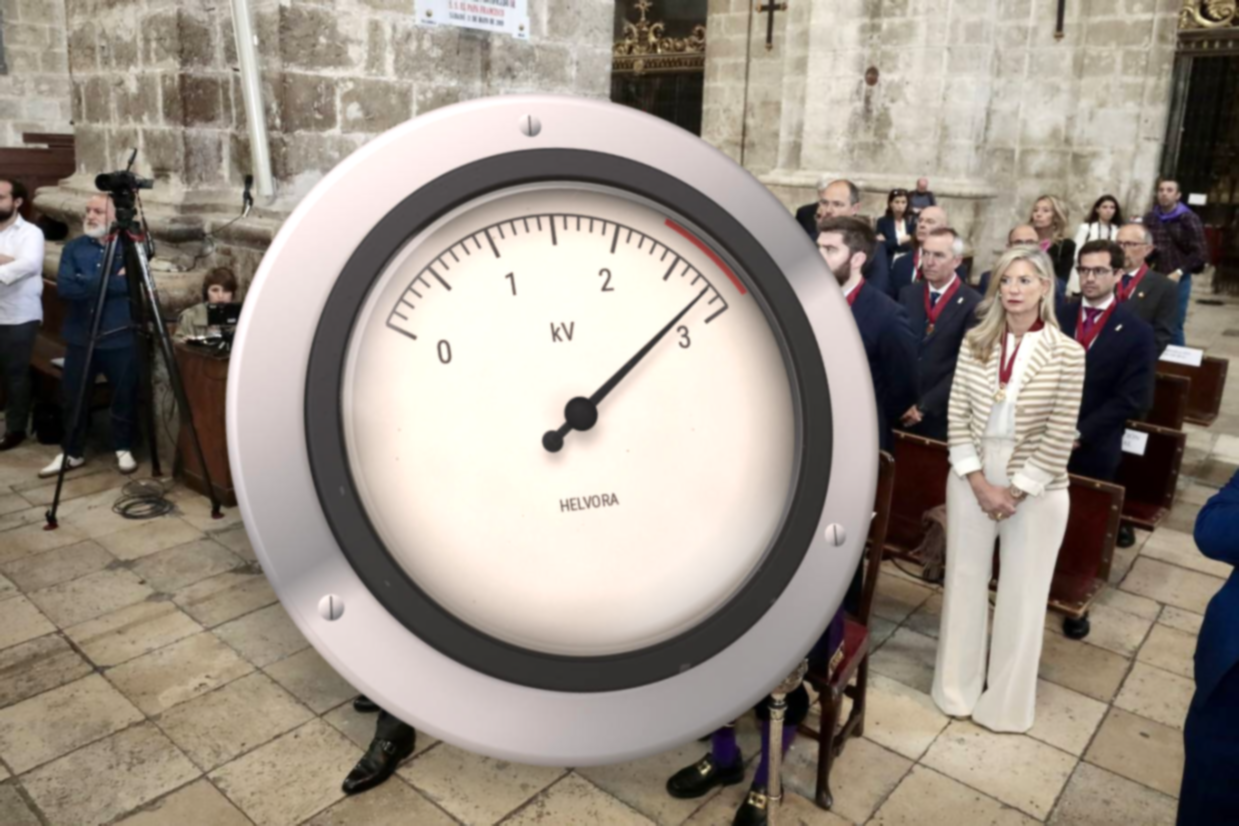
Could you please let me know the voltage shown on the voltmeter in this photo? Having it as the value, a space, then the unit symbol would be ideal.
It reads 2.8 kV
